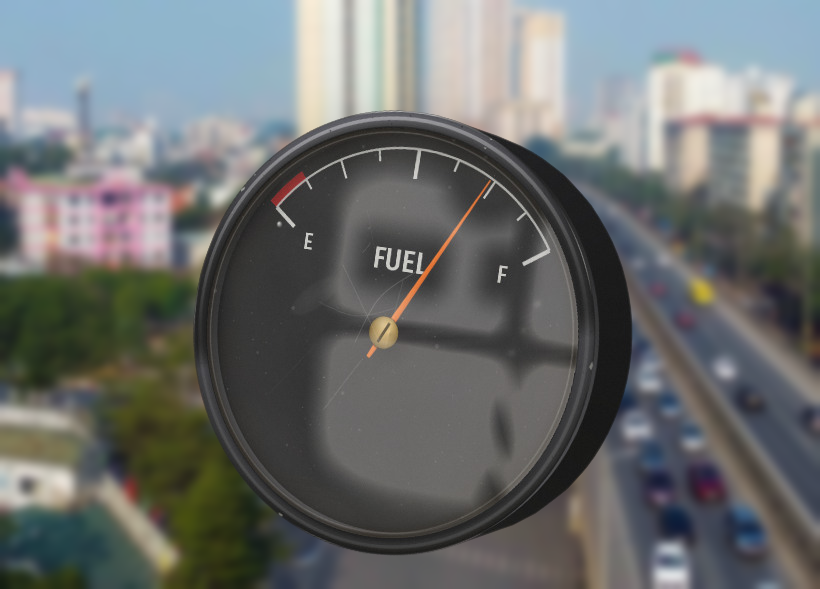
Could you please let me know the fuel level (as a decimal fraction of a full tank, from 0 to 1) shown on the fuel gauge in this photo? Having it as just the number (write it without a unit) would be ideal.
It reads 0.75
